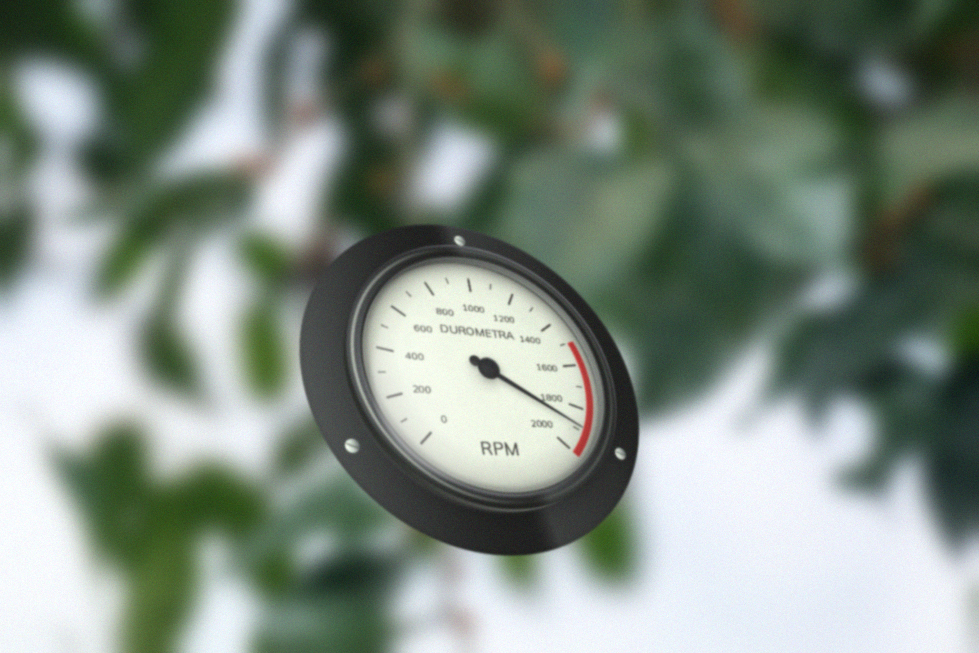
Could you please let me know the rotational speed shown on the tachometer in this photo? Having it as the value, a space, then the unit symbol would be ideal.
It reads 1900 rpm
